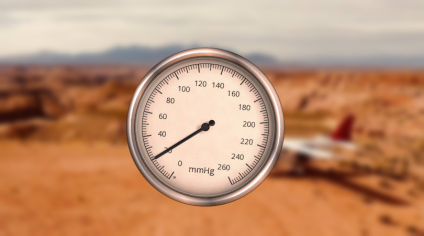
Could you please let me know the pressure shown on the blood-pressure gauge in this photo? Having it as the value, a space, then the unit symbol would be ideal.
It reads 20 mmHg
